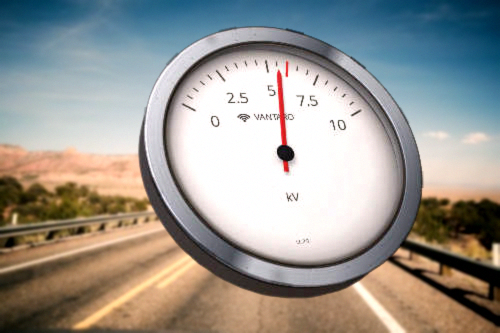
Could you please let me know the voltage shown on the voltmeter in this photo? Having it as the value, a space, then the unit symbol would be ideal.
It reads 5.5 kV
